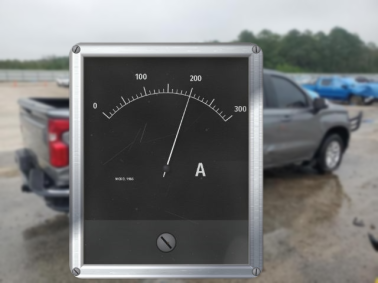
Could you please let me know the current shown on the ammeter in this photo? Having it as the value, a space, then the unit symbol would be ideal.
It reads 200 A
